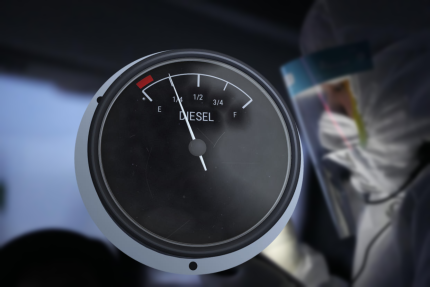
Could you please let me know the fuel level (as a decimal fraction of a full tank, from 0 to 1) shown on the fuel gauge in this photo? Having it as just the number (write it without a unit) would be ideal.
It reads 0.25
